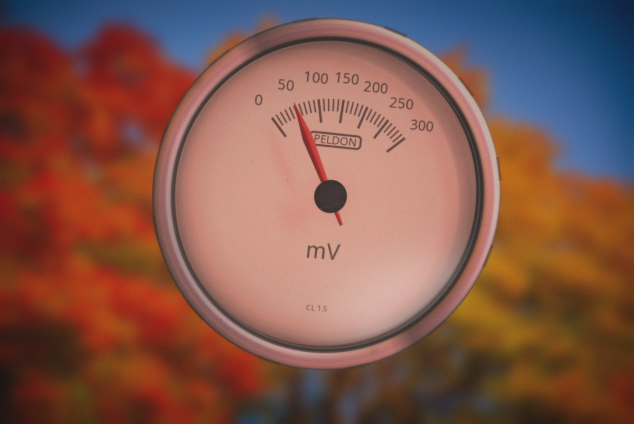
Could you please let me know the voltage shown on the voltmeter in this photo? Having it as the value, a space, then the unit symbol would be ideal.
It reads 50 mV
